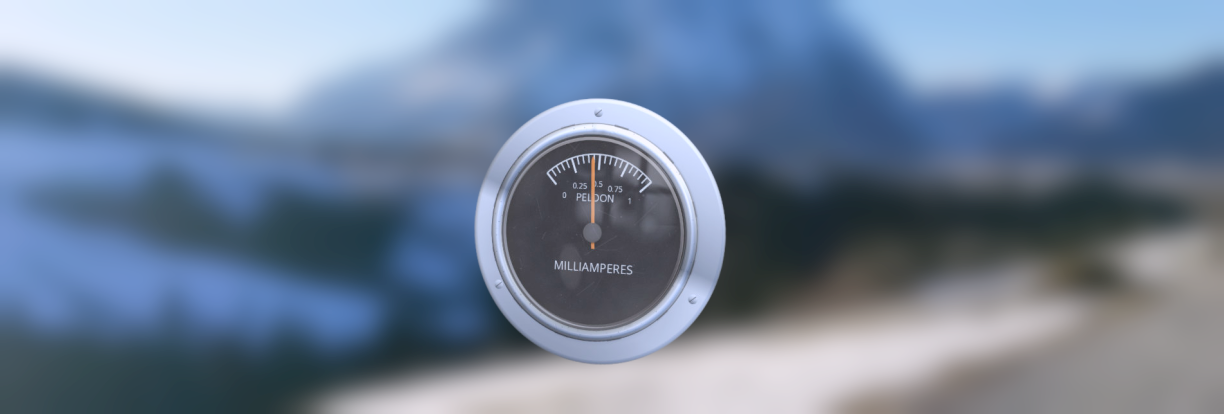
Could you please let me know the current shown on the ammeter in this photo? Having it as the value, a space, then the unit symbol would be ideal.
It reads 0.45 mA
